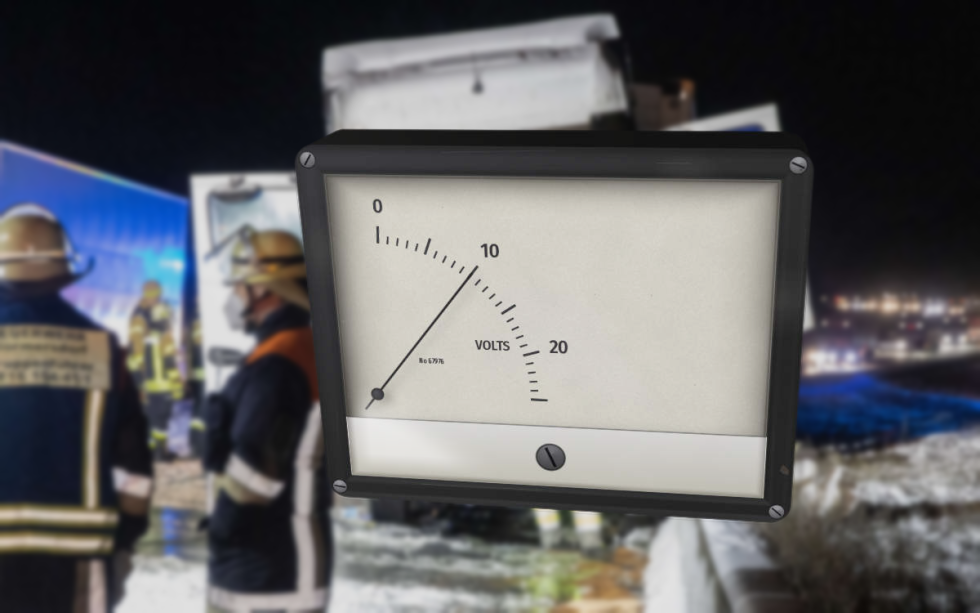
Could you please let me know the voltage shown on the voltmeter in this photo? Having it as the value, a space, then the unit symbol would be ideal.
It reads 10 V
